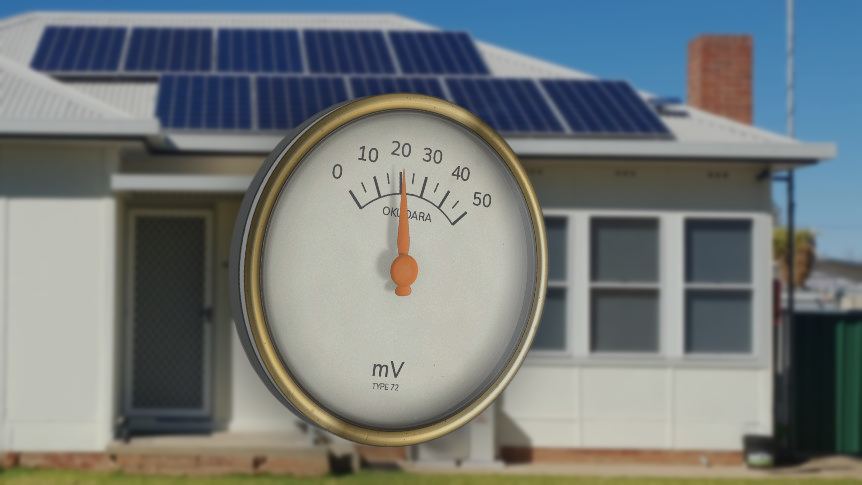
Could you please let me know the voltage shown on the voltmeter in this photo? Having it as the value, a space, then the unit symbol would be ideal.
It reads 20 mV
